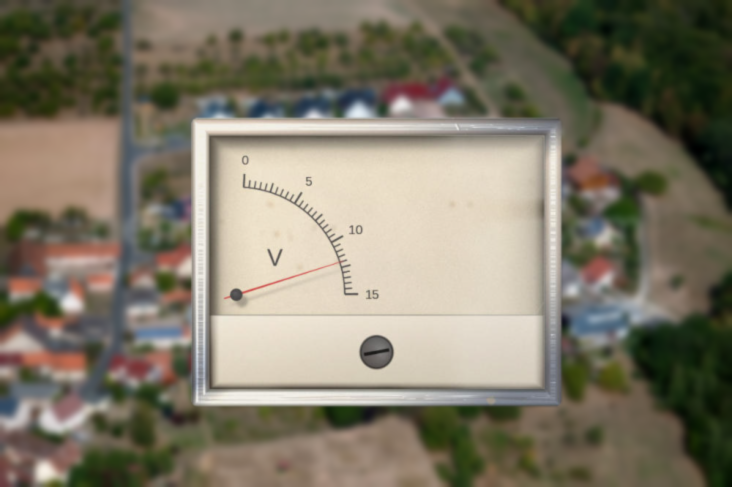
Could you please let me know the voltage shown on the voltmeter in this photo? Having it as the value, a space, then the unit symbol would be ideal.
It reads 12 V
